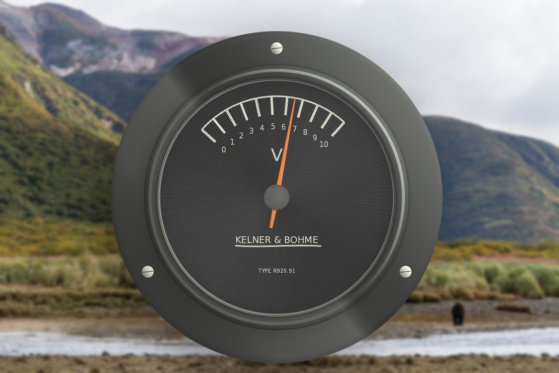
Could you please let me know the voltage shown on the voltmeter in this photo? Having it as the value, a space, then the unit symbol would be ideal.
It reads 6.5 V
